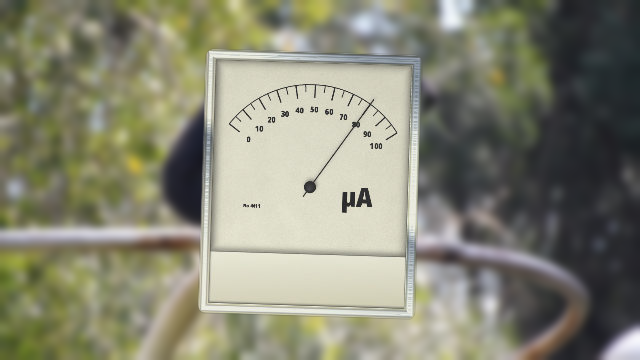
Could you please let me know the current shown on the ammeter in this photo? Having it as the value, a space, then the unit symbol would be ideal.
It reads 80 µA
